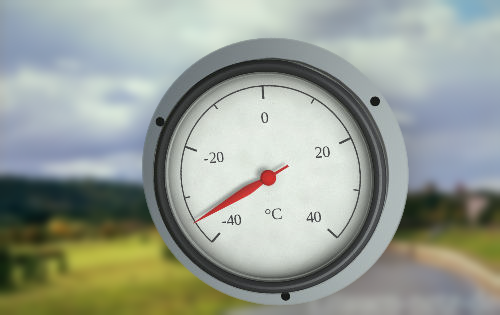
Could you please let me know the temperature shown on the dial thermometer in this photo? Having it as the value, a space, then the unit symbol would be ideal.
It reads -35 °C
